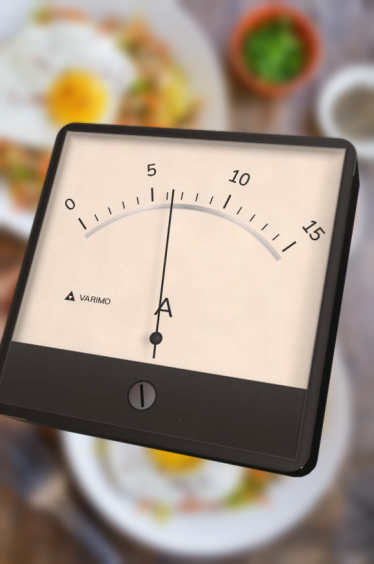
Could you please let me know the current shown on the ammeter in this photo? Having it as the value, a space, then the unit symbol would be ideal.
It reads 6.5 A
